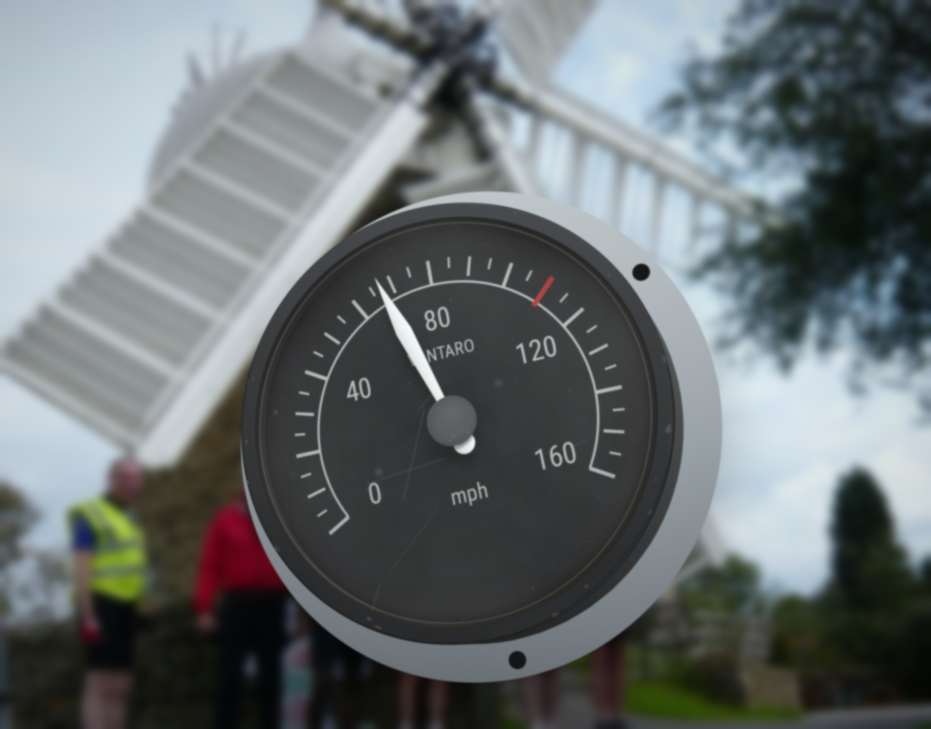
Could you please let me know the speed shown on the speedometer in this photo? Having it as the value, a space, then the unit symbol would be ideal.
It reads 67.5 mph
